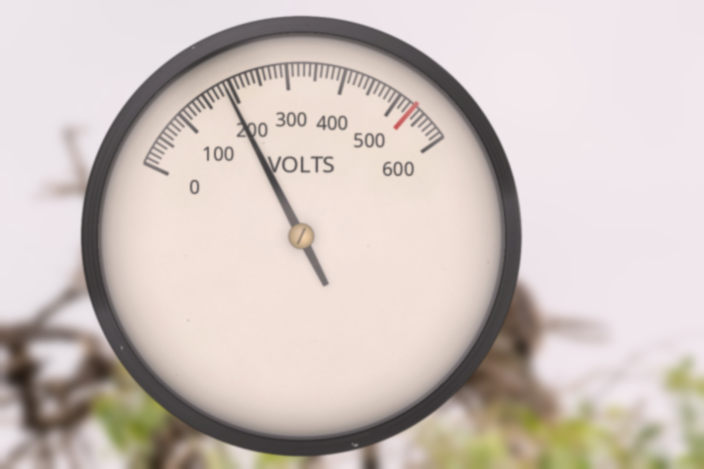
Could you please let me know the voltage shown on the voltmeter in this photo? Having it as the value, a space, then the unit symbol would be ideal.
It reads 190 V
